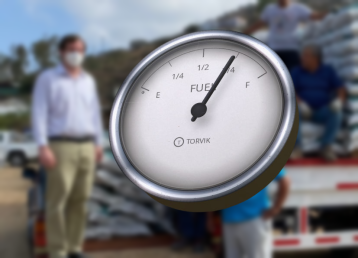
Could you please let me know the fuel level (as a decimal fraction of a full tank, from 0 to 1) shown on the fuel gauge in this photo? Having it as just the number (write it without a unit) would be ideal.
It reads 0.75
